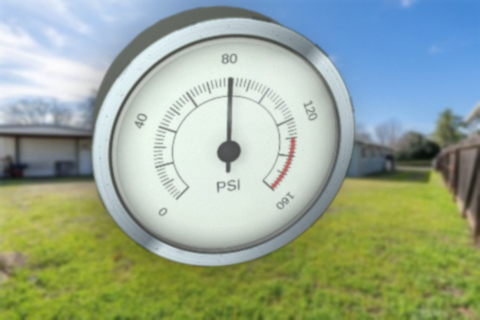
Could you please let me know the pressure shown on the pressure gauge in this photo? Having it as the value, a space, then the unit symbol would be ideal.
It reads 80 psi
